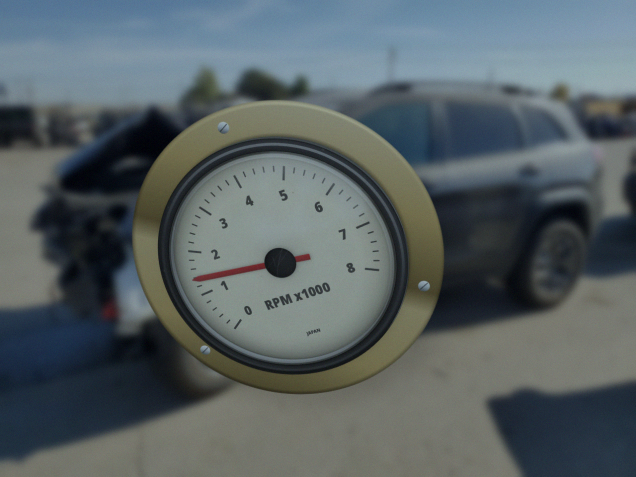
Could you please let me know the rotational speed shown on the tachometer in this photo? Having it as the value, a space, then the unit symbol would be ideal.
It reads 1400 rpm
